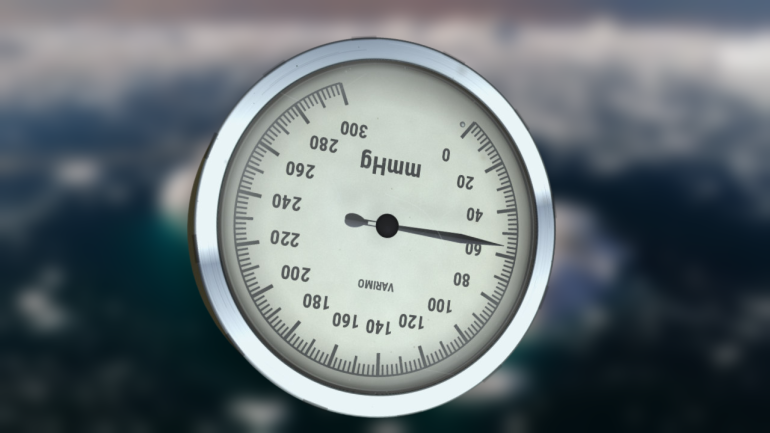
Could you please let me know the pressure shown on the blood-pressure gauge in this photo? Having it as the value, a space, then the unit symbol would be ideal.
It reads 56 mmHg
